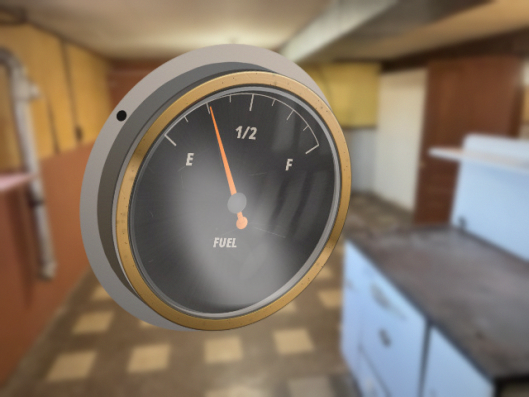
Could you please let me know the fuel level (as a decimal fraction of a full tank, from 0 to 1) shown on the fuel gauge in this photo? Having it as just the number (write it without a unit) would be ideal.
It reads 0.25
